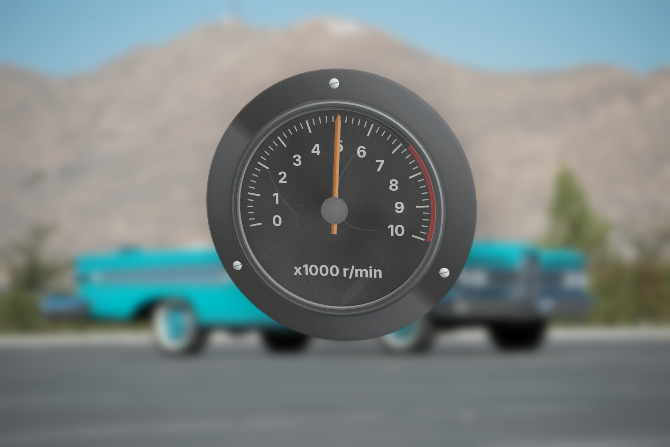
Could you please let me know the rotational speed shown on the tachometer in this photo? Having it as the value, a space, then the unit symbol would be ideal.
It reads 5000 rpm
